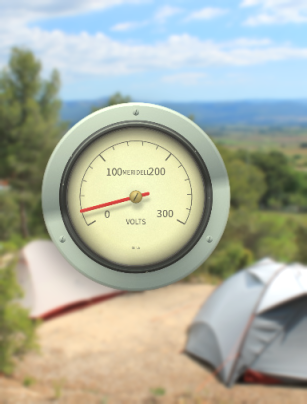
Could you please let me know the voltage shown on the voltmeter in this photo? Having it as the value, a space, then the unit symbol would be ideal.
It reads 20 V
